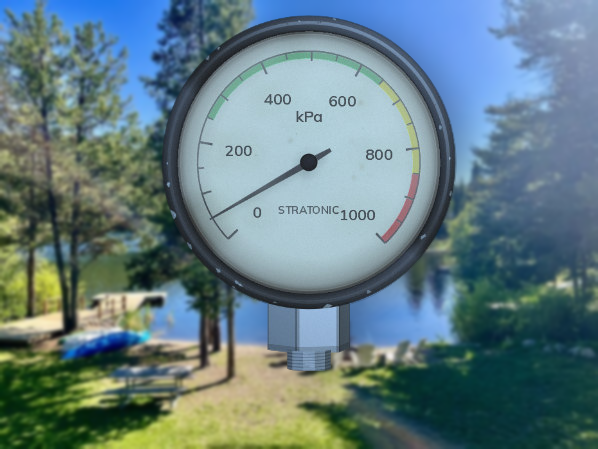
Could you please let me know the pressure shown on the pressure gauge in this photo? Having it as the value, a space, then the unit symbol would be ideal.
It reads 50 kPa
